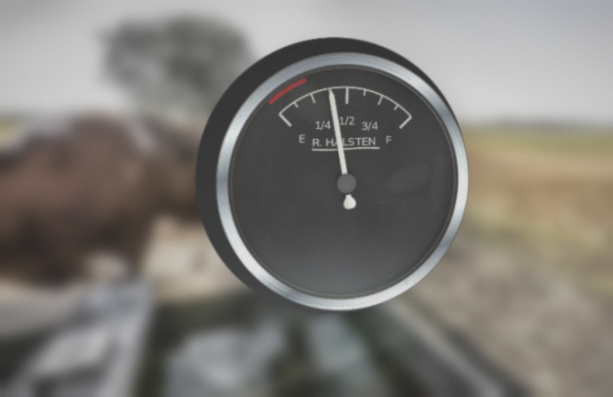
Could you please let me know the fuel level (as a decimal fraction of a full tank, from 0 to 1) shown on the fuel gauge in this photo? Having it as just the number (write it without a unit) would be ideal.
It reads 0.375
